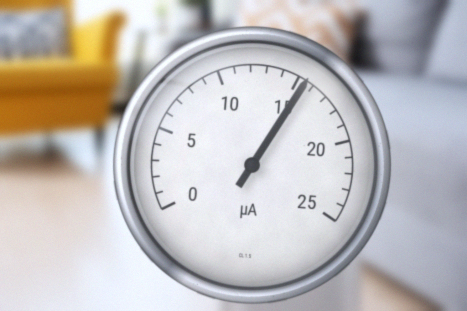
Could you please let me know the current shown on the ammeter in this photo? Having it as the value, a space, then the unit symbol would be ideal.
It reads 15.5 µA
